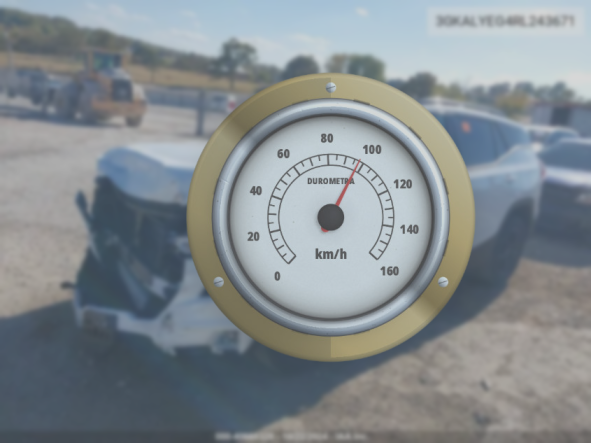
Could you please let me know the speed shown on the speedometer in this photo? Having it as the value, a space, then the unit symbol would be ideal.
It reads 97.5 km/h
